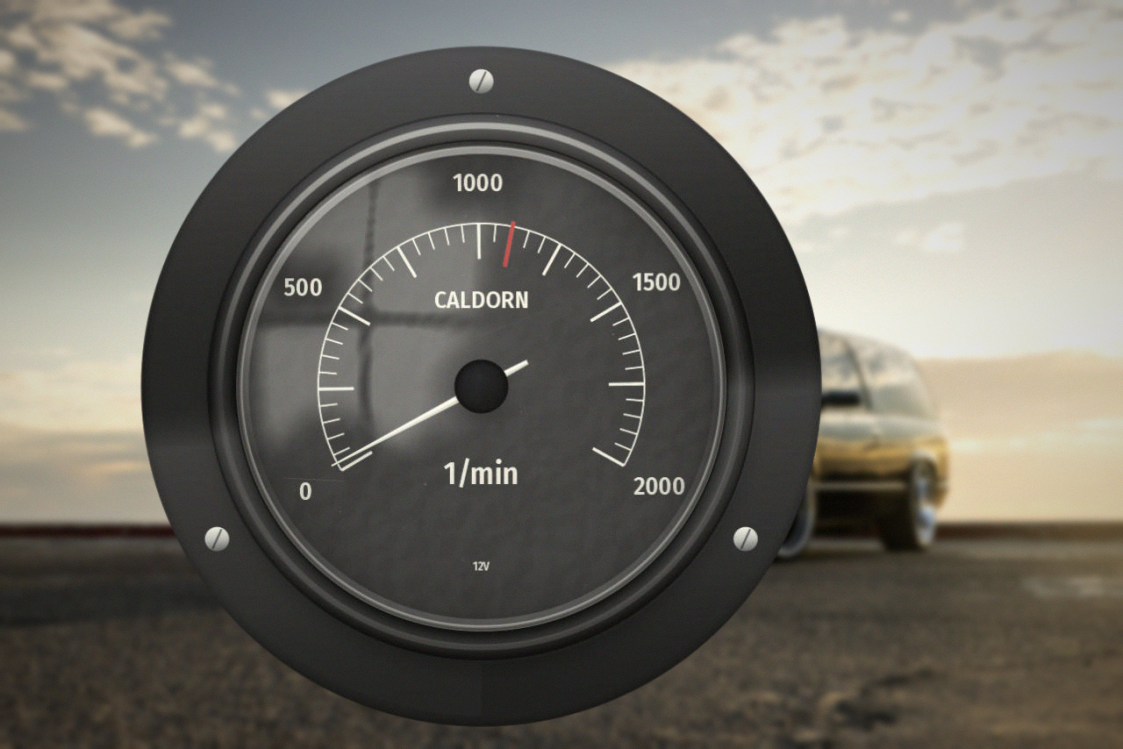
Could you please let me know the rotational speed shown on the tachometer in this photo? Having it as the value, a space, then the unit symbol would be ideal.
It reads 25 rpm
